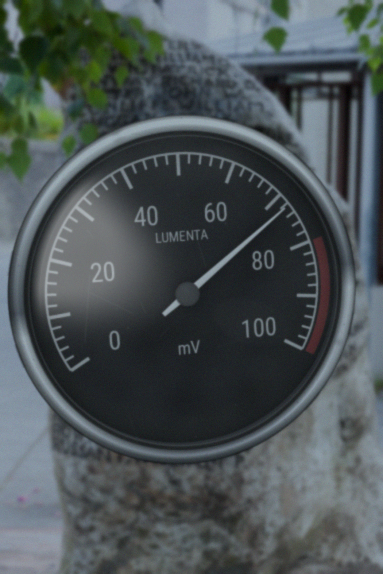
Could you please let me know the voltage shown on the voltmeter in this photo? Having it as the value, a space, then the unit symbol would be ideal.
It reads 72 mV
